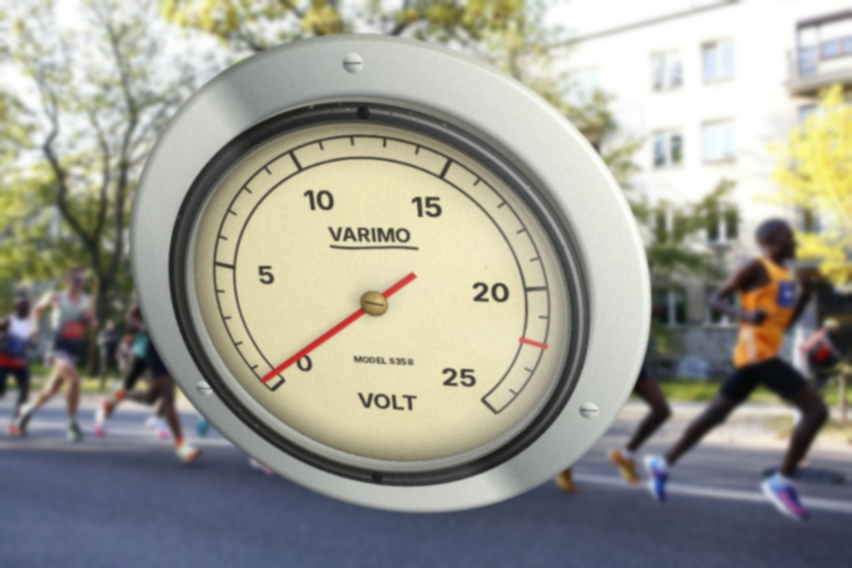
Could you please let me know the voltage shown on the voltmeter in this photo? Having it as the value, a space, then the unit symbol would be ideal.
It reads 0.5 V
